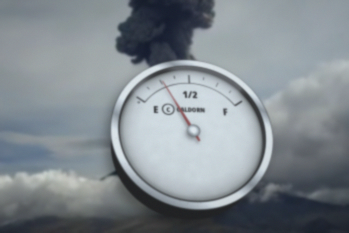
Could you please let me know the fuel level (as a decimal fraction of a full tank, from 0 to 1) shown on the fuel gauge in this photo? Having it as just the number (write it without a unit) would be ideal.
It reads 0.25
